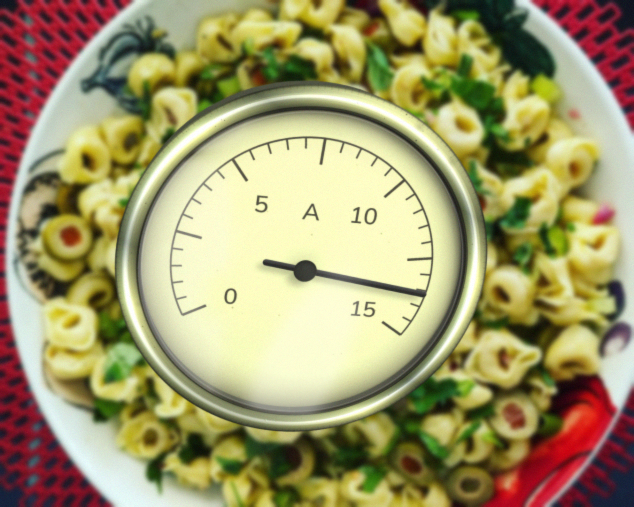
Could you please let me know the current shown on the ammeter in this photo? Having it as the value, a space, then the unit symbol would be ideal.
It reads 13.5 A
